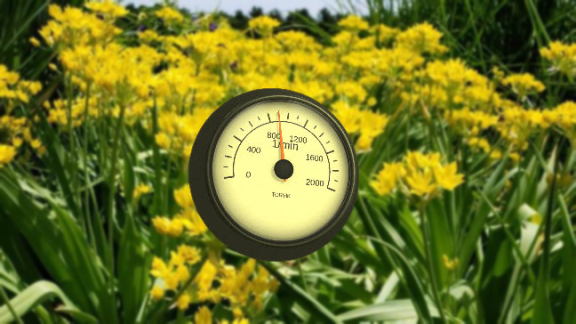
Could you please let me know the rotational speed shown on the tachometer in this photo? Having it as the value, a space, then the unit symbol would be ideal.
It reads 900 rpm
